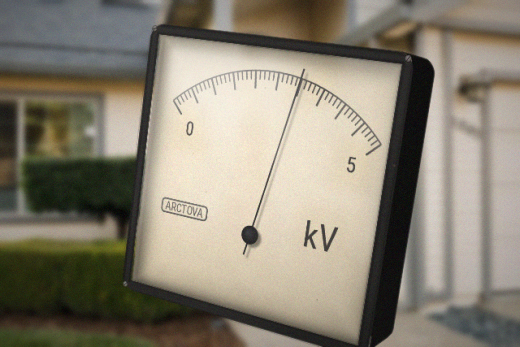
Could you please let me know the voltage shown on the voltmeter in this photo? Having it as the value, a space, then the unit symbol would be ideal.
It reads 3 kV
